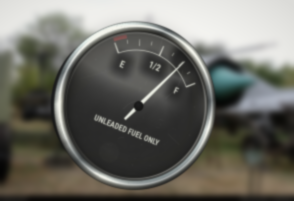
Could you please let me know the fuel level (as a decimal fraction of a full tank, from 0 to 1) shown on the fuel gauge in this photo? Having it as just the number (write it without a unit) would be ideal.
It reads 0.75
